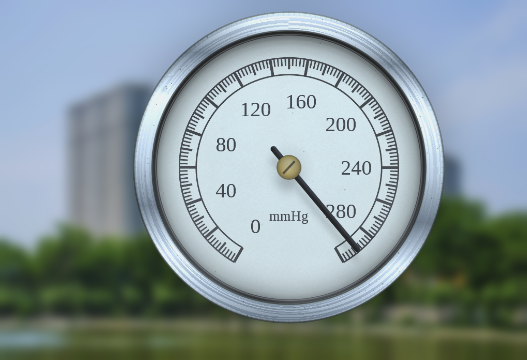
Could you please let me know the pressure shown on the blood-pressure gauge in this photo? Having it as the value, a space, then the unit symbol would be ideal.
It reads 290 mmHg
